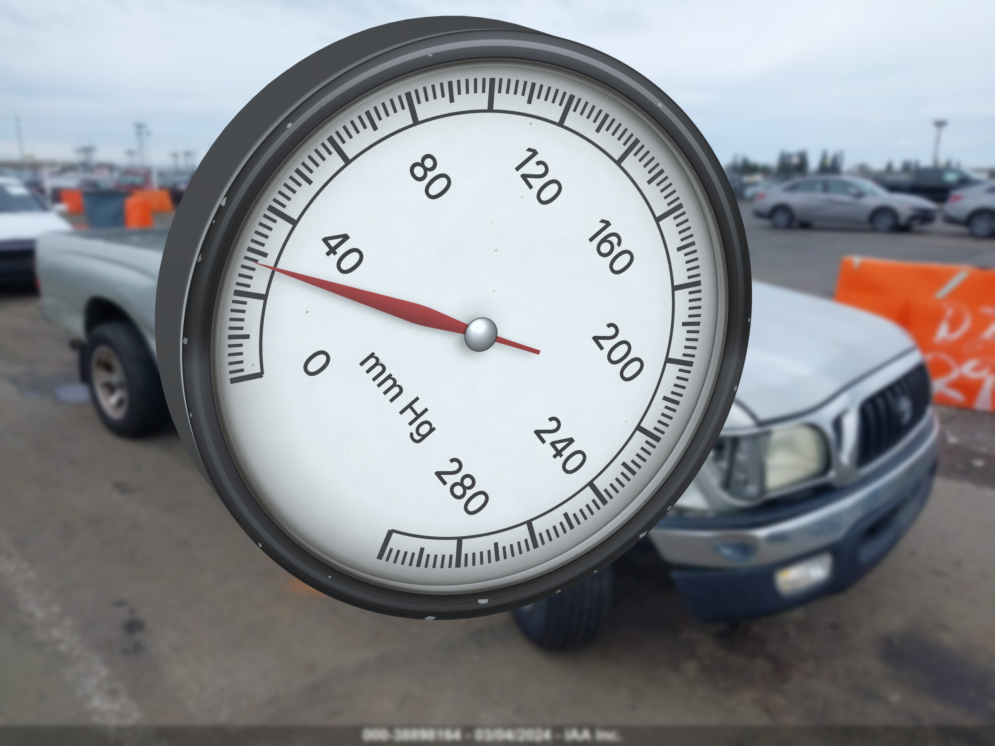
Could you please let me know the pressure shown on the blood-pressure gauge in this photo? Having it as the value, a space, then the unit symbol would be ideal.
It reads 28 mmHg
